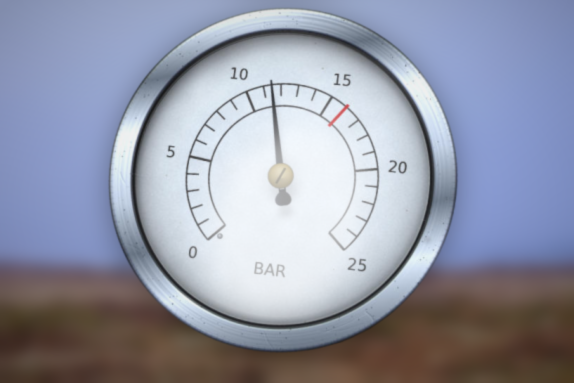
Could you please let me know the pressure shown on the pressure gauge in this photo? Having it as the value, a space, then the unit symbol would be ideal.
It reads 11.5 bar
